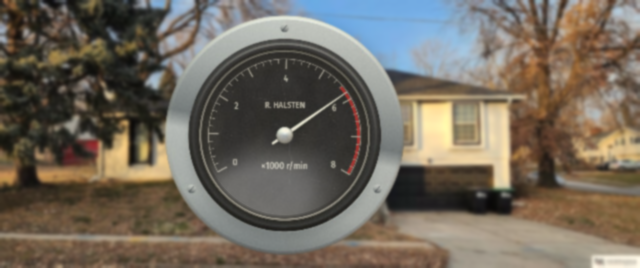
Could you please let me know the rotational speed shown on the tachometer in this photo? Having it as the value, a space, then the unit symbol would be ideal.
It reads 5800 rpm
